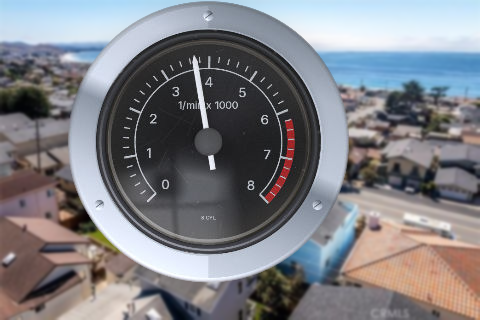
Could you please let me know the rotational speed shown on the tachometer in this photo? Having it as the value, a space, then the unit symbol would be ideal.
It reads 3700 rpm
